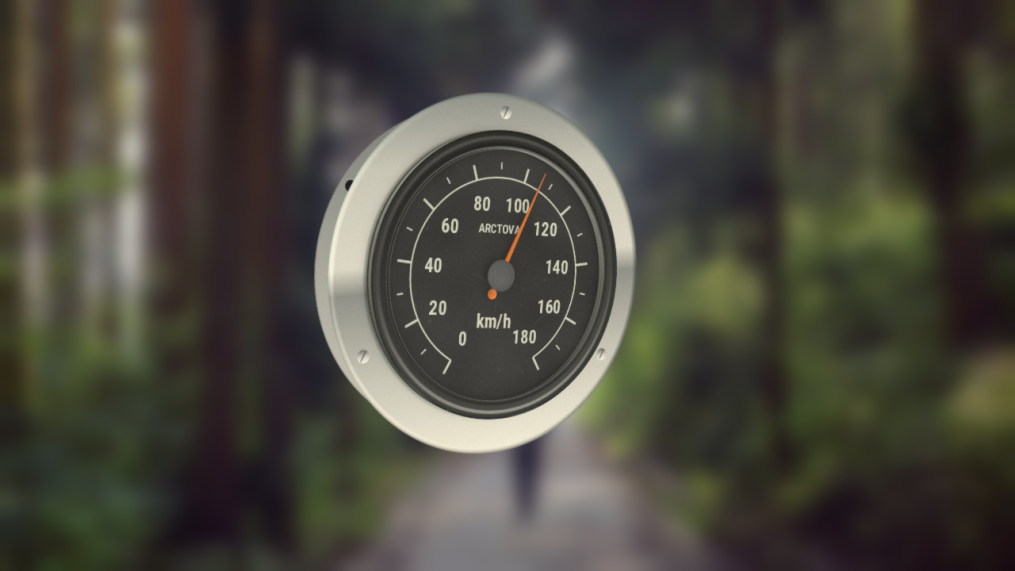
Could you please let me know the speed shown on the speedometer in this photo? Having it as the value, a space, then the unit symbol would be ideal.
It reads 105 km/h
